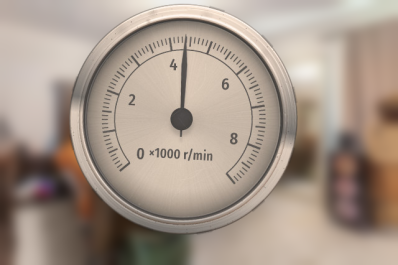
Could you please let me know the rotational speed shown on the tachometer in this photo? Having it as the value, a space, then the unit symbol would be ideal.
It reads 4400 rpm
